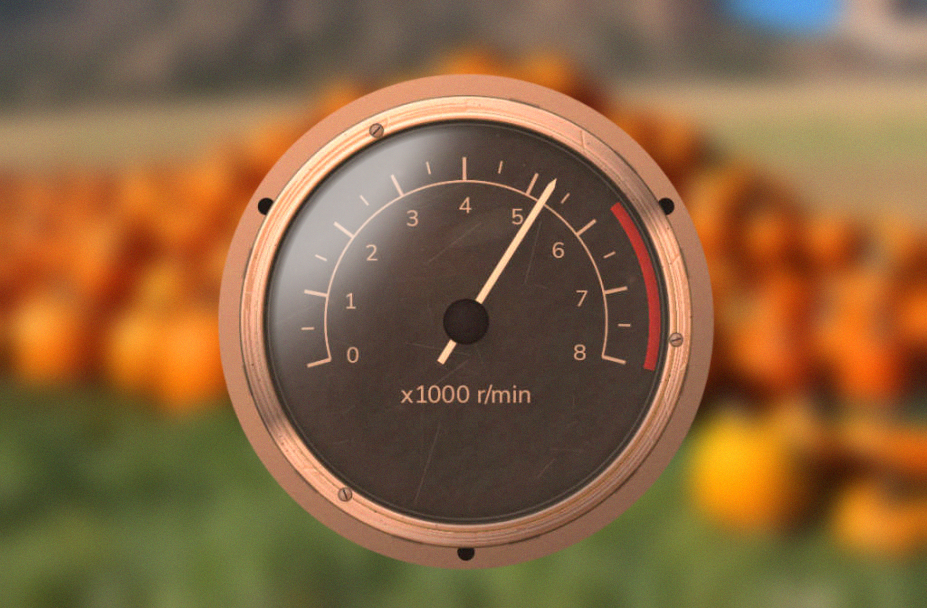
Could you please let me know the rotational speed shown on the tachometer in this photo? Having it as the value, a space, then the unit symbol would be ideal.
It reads 5250 rpm
